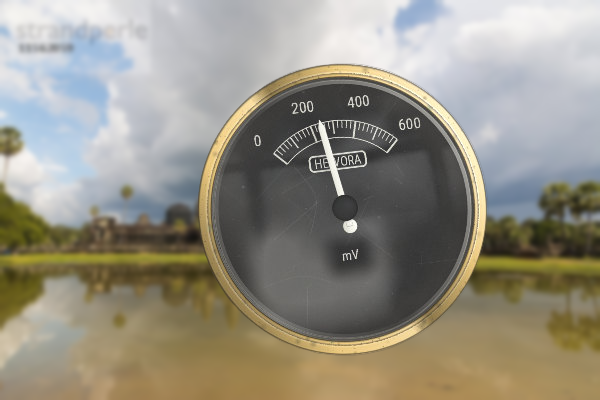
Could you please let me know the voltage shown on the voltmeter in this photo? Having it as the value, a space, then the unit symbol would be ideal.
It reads 240 mV
